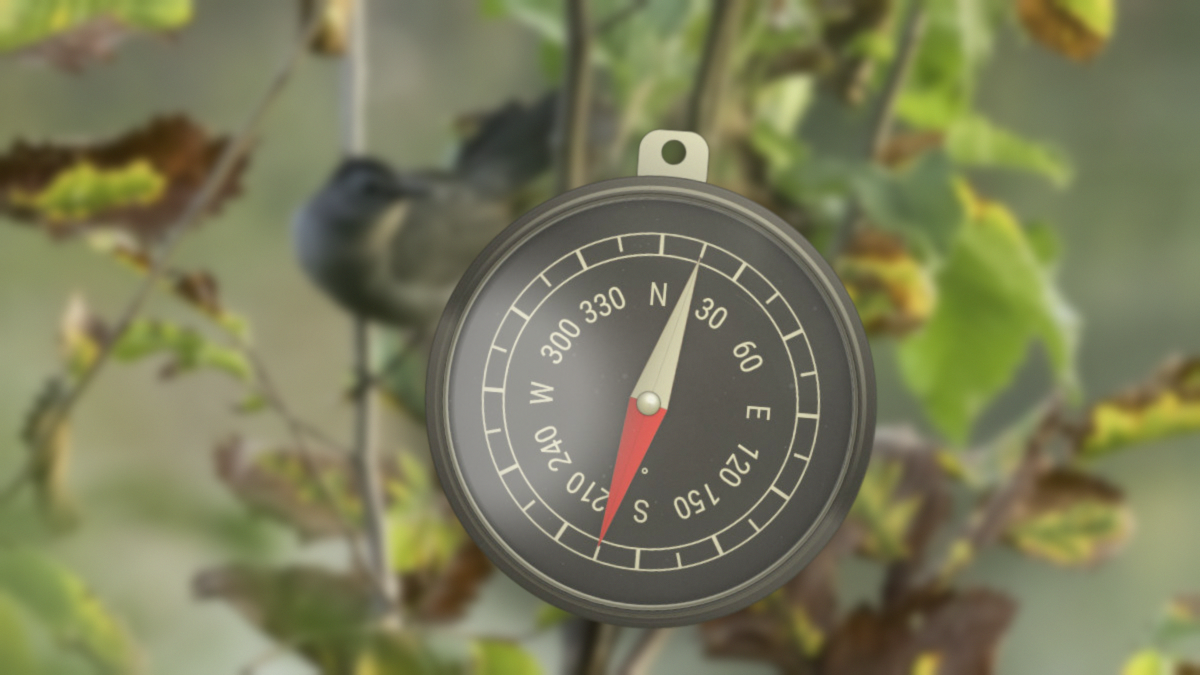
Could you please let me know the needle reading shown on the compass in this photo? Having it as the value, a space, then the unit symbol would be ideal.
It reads 195 °
